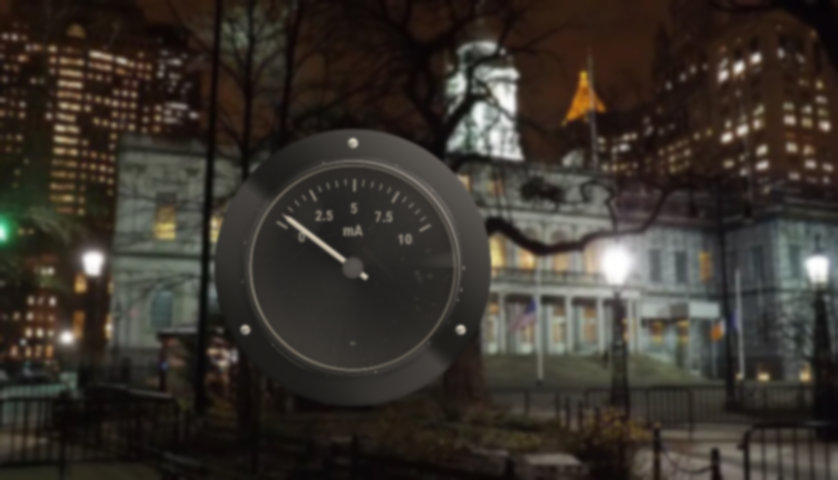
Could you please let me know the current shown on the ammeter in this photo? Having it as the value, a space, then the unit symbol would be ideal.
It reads 0.5 mA
